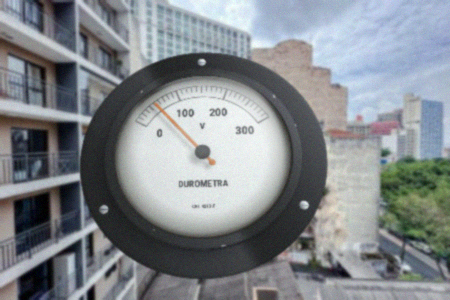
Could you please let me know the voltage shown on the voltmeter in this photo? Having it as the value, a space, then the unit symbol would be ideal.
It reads 50 V
